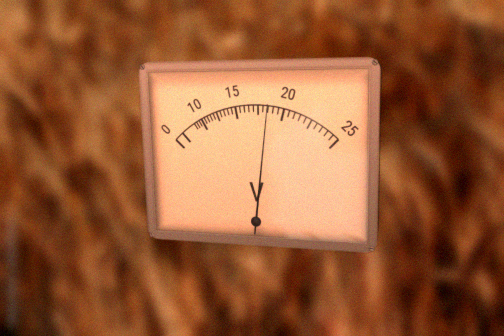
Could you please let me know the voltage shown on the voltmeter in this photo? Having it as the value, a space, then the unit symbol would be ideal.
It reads 18.5 V
